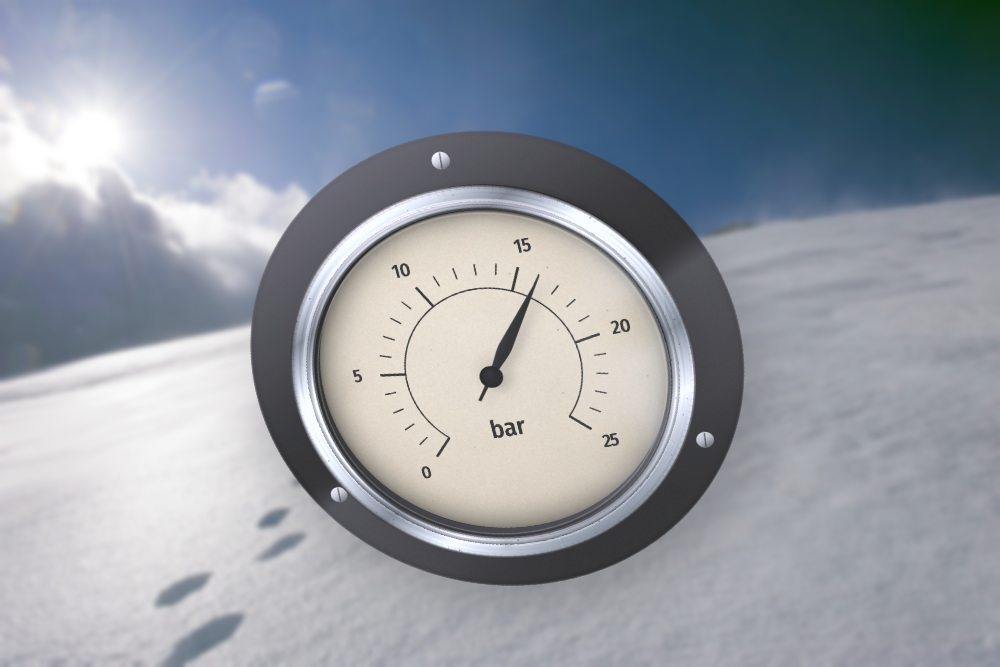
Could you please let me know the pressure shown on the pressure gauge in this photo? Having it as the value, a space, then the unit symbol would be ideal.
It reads 16 bar
